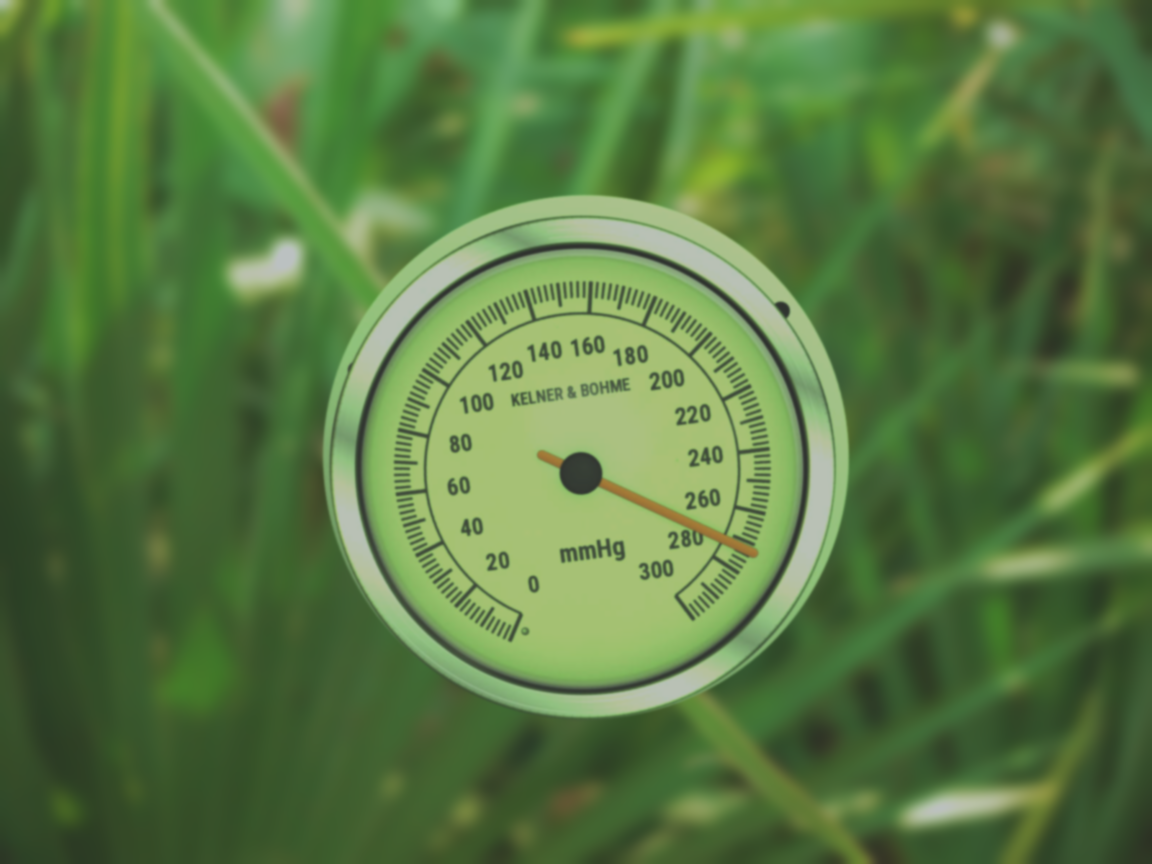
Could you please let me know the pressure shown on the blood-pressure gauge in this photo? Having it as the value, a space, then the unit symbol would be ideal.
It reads 272 mmHg
